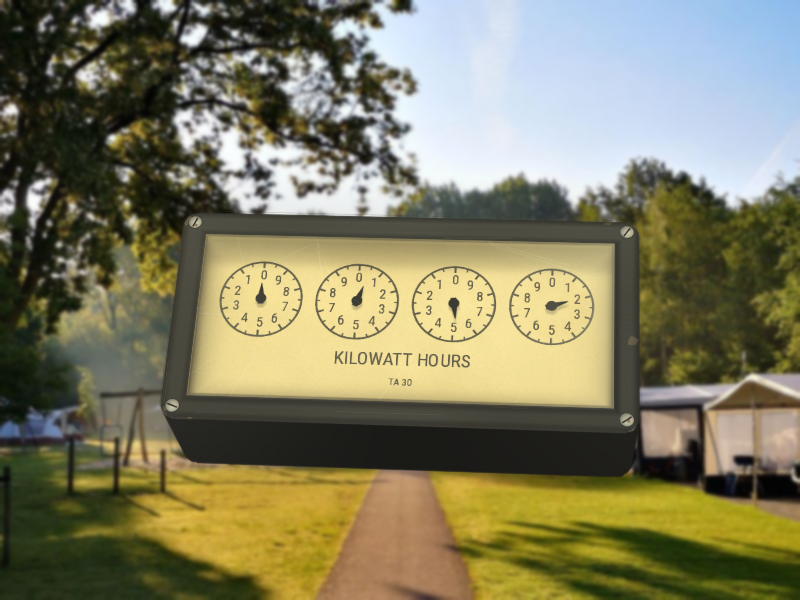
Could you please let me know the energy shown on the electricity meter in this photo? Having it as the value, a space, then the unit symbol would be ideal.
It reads 52 kWh
